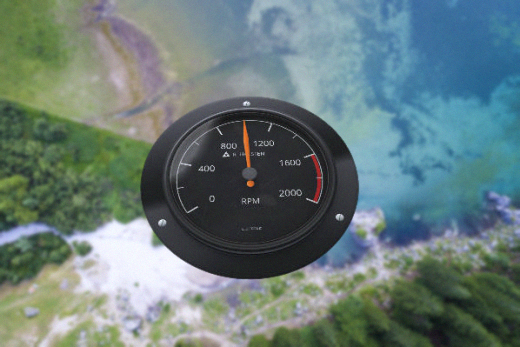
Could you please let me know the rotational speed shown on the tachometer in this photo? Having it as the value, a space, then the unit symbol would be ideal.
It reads 1000 rpm
